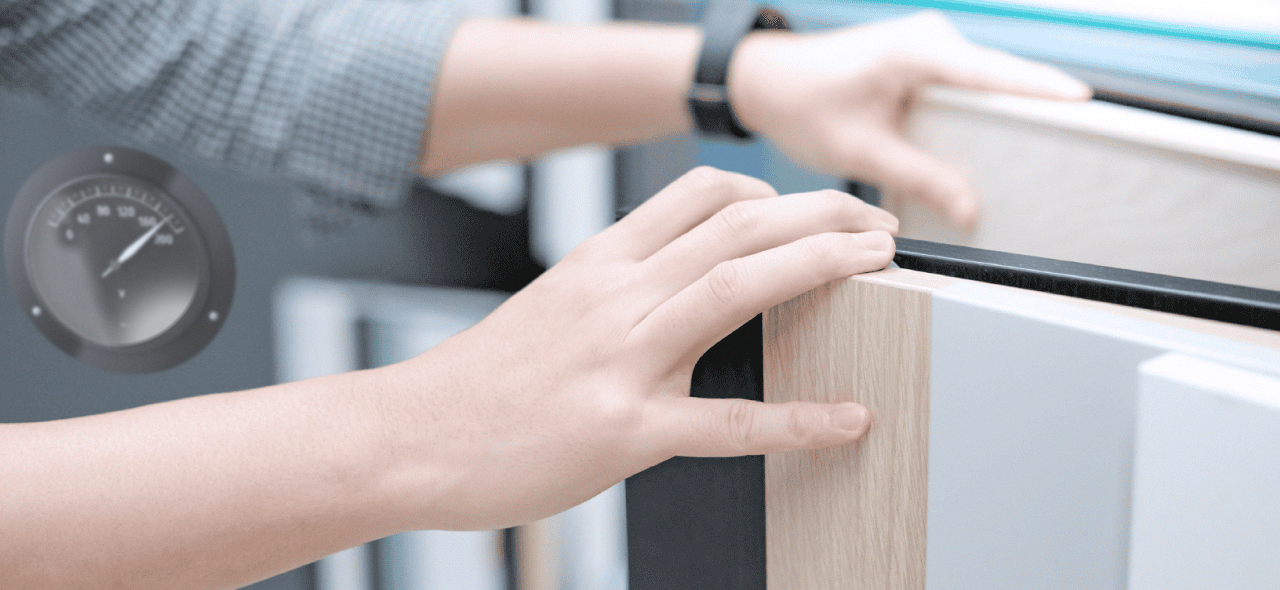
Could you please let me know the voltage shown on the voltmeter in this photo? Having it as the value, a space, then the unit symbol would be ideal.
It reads 180 V
